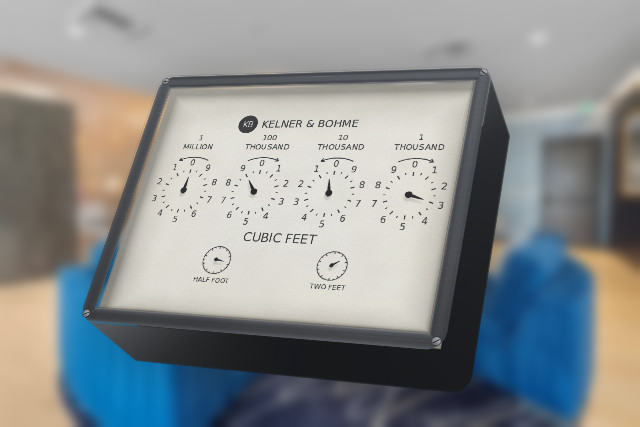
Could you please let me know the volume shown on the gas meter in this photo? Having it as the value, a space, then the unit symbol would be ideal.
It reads 990300 ft³
